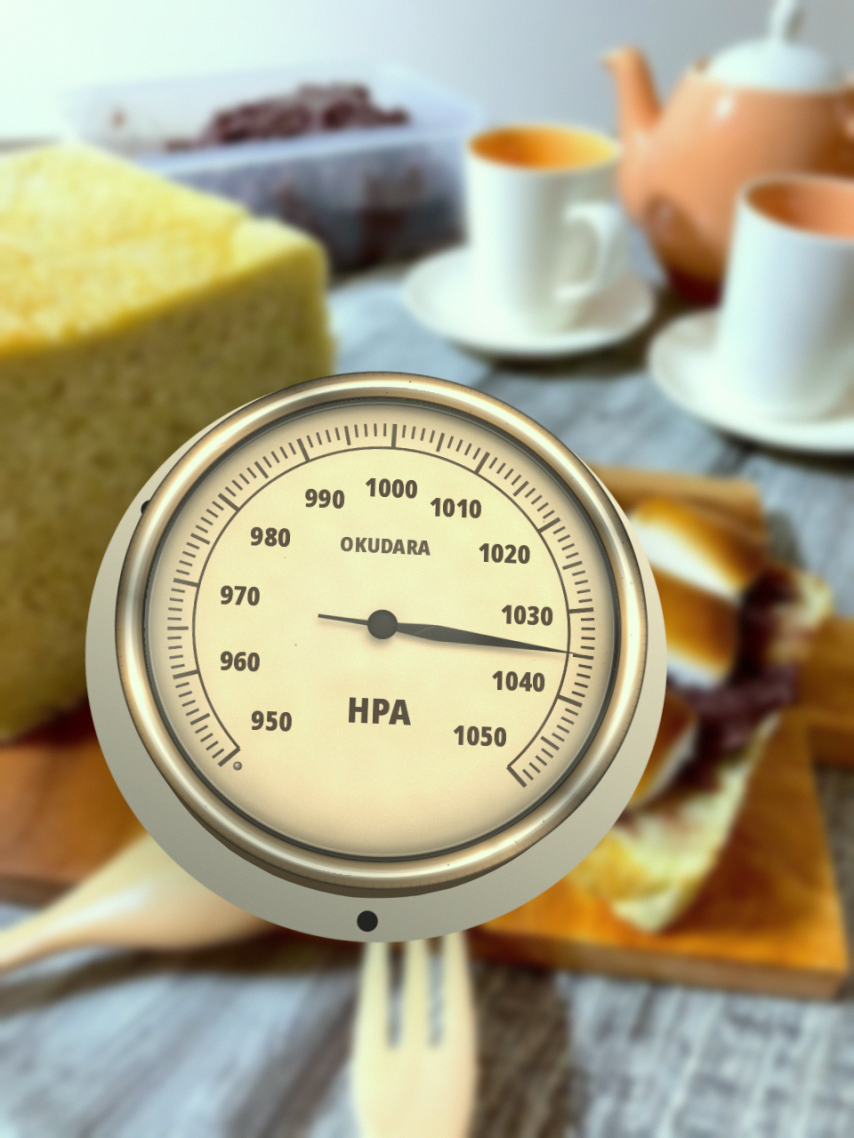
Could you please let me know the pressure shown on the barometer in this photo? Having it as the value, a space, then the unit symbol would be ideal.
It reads 1035 hPa
